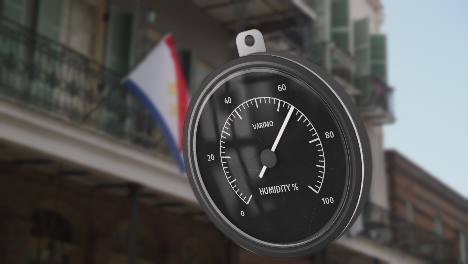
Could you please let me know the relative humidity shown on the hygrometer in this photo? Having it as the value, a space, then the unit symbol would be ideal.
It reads 66 %
